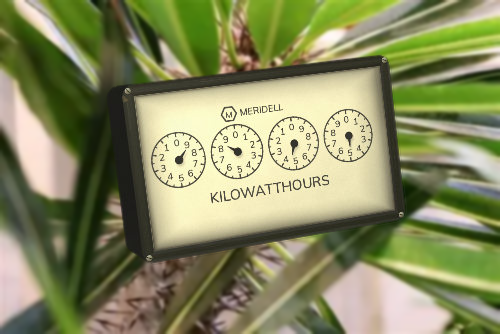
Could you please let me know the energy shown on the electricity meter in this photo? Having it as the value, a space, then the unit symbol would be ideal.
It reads 8845 kWh
